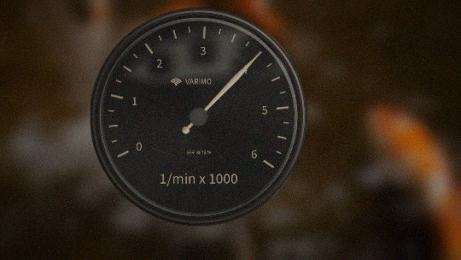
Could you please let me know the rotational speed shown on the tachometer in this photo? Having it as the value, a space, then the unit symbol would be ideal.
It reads 4000 rpm
